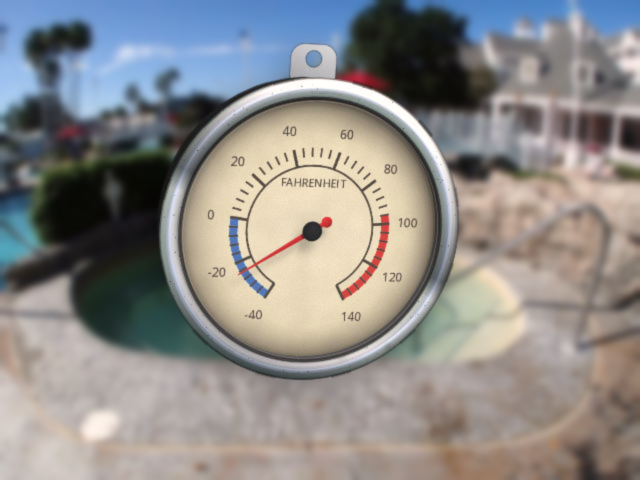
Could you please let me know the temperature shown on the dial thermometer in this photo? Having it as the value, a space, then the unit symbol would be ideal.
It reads -24 °F
